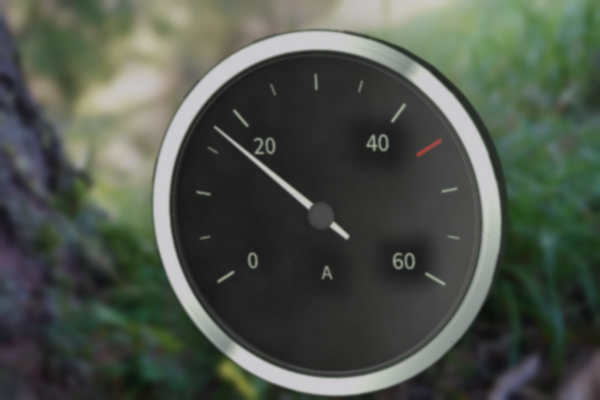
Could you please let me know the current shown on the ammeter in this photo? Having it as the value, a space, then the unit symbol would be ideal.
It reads 17.5 A
